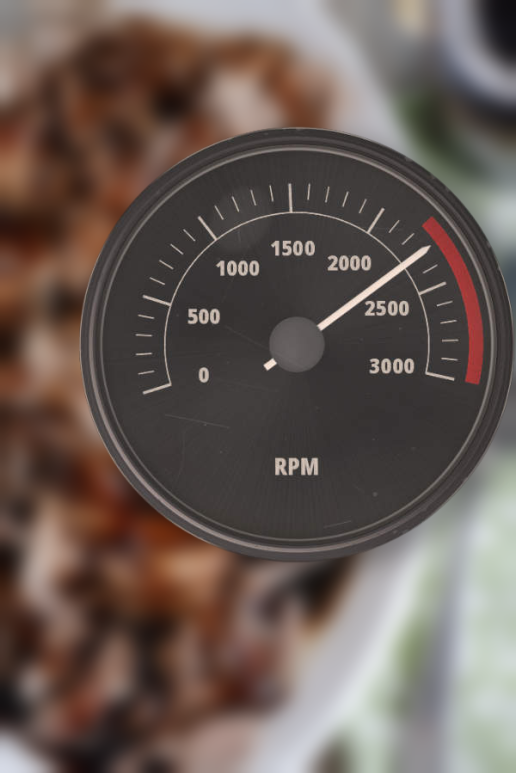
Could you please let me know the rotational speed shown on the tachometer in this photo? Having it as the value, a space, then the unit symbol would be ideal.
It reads 2300 rpm
